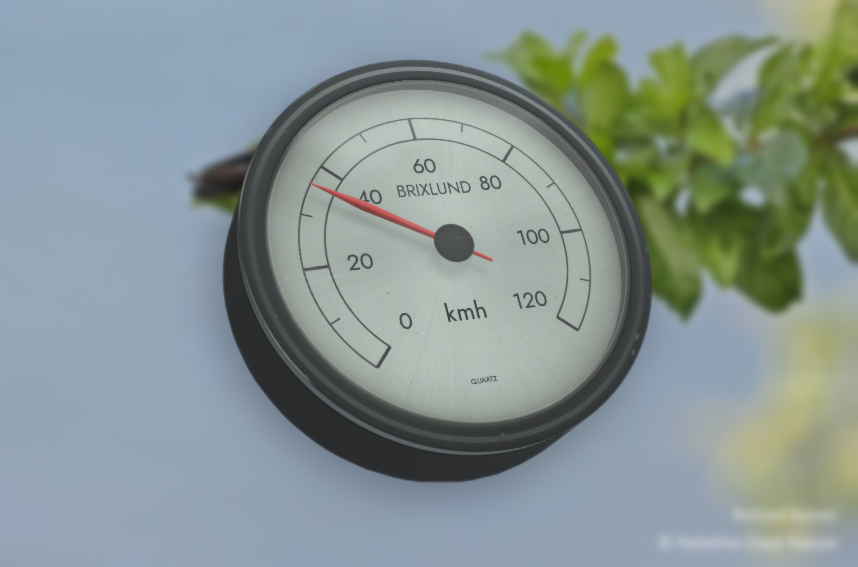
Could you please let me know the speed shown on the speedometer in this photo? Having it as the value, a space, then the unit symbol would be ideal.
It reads 35 km/h
